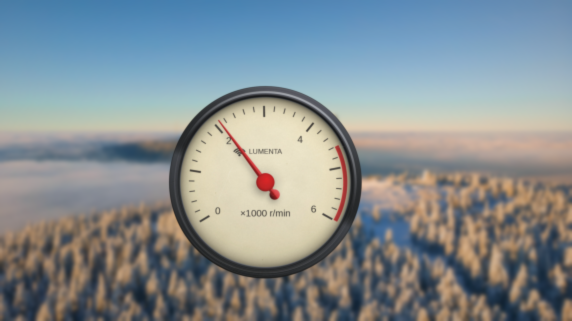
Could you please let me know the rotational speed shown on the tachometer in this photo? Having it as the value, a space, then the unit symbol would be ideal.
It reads 2100 rpm
